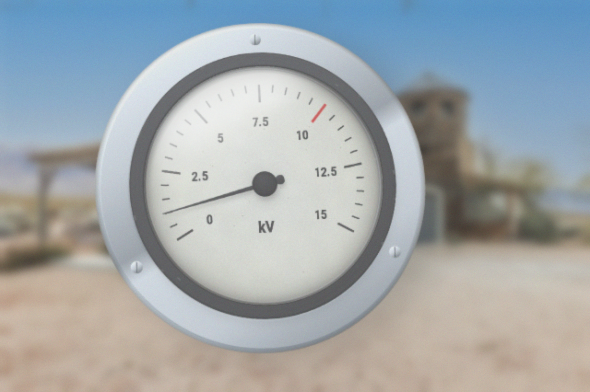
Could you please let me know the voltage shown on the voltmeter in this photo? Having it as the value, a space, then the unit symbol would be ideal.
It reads 1 kV
